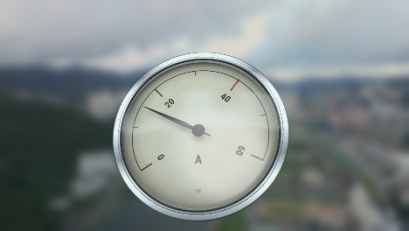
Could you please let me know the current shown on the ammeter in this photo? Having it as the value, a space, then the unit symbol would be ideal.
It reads 15 A
